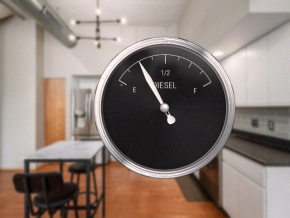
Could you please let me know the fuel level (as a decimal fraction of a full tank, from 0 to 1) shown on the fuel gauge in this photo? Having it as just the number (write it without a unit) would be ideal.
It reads 0.25
